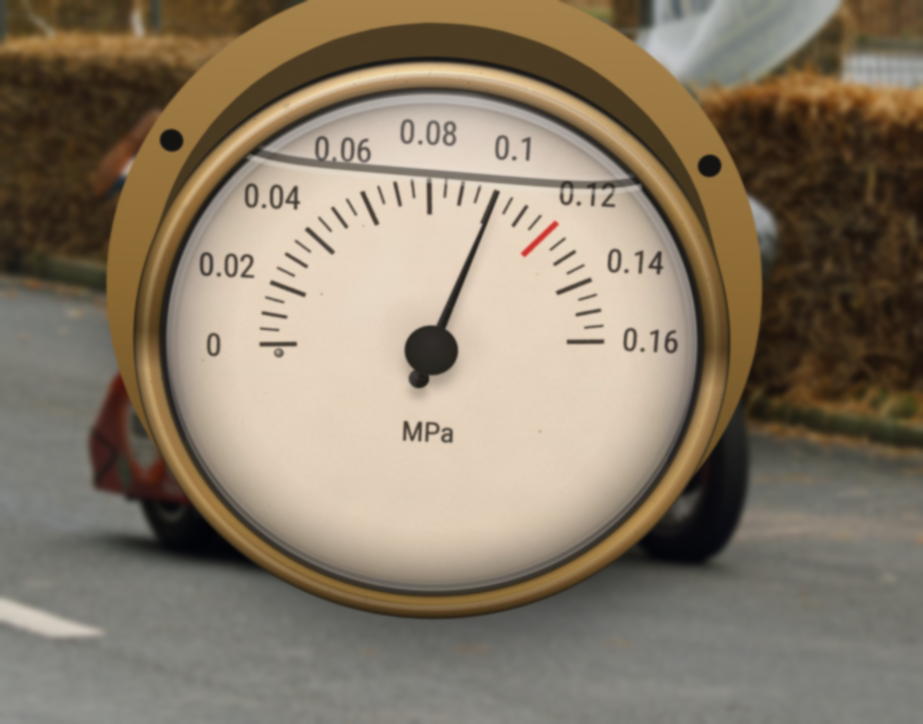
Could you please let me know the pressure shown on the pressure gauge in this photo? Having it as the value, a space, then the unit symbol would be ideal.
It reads 0.1 MPa
